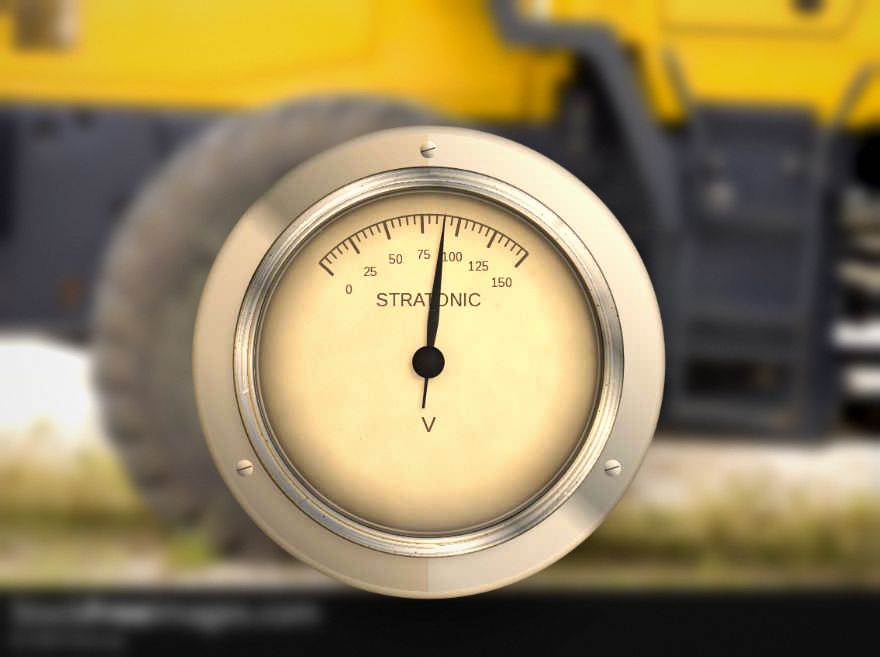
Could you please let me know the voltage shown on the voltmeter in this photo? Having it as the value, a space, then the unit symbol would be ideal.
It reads 90 V
